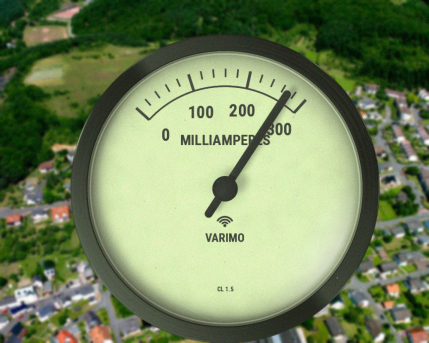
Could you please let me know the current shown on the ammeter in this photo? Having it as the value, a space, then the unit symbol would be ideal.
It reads 270 mA
